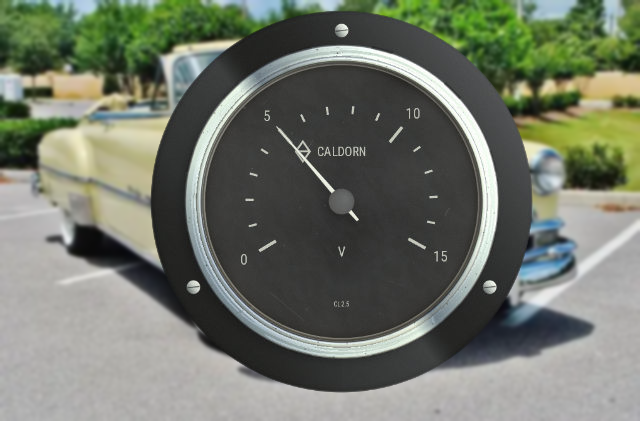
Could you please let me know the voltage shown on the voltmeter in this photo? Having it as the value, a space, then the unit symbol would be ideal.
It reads 5 V
